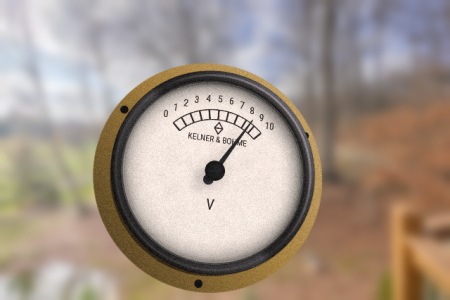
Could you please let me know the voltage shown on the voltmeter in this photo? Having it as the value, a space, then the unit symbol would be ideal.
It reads 8.5 V
